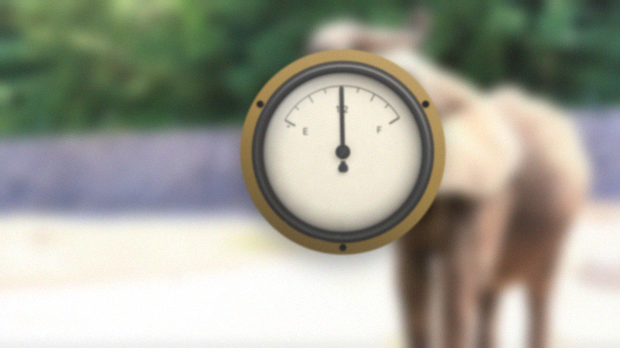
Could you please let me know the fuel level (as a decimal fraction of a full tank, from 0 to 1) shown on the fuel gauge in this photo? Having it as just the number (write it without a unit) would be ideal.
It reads 0.5
